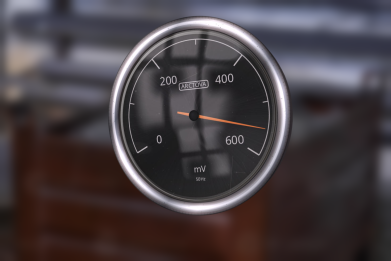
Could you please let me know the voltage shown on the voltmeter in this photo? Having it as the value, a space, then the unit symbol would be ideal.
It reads 550 mV
